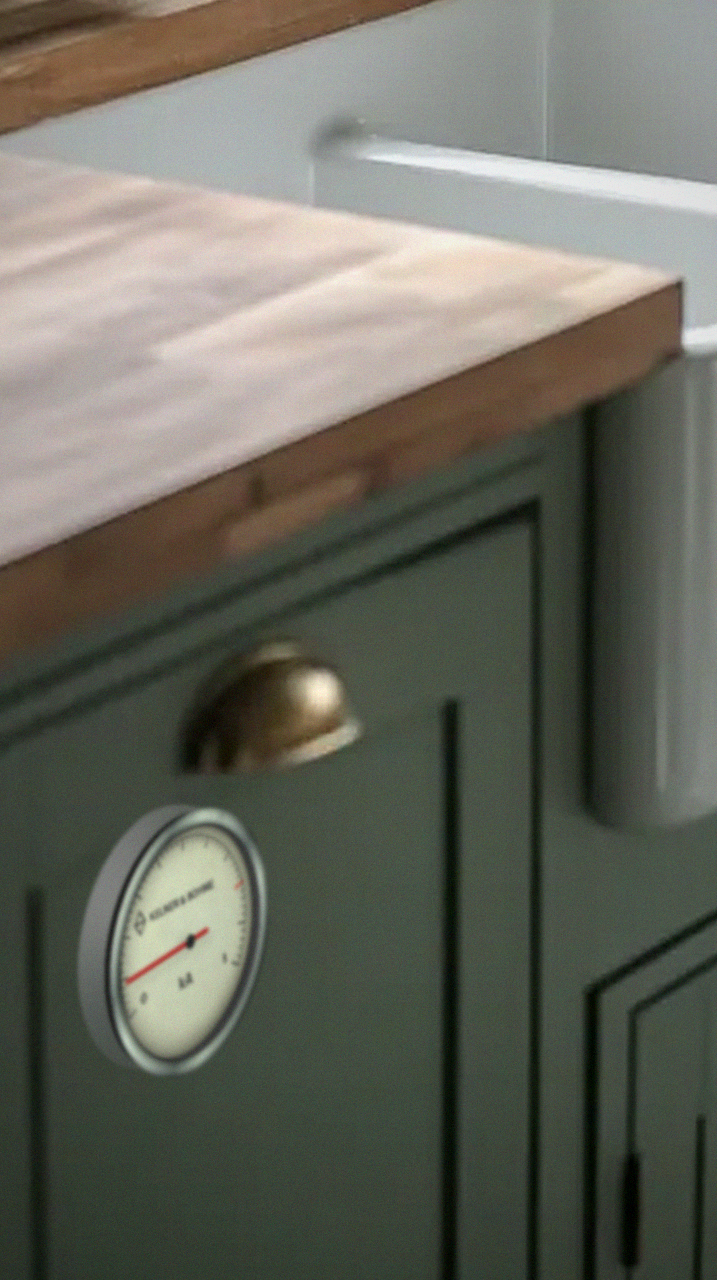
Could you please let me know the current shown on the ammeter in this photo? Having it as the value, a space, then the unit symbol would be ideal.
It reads 0.1 kA
